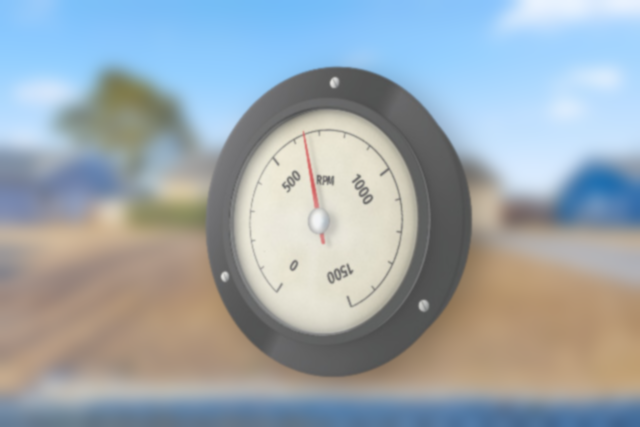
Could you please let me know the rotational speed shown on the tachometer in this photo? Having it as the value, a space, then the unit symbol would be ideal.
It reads 650 rpm
